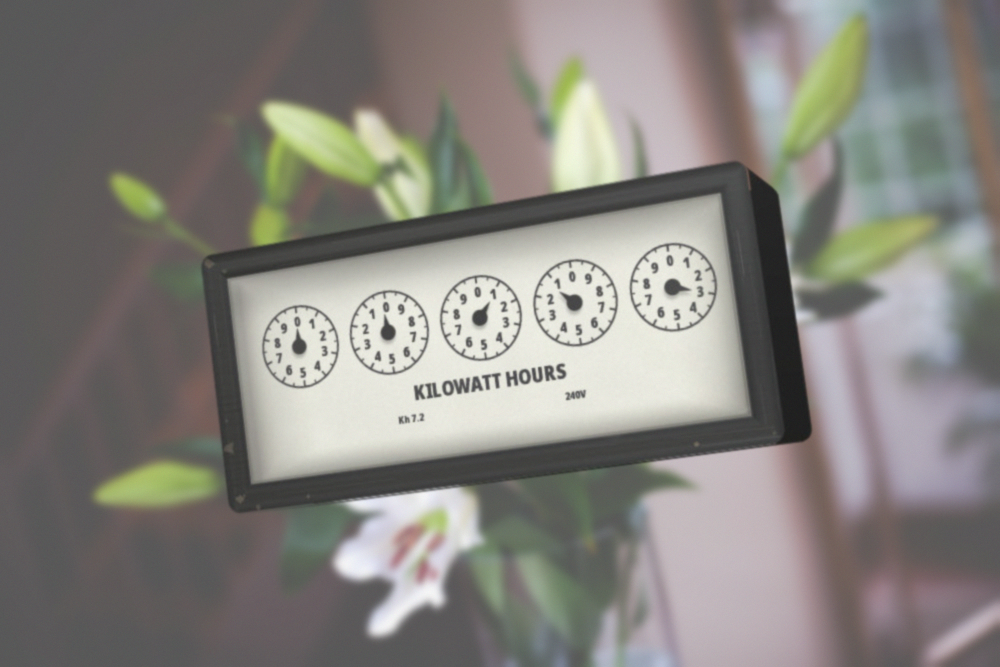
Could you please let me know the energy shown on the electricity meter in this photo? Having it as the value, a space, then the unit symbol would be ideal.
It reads 113 kWh
